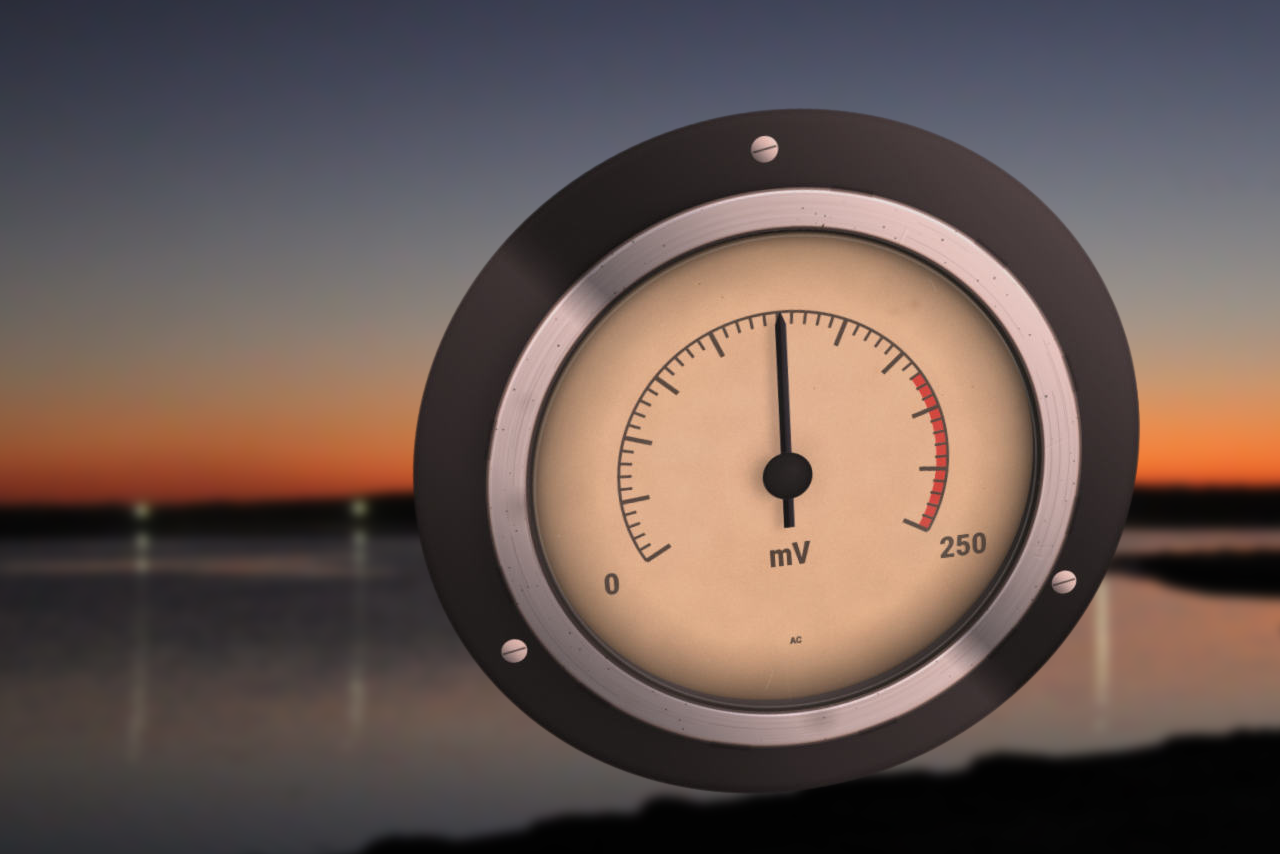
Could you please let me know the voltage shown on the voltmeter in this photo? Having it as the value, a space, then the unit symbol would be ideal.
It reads 125 mV
